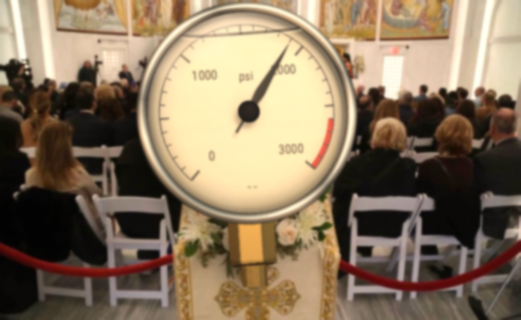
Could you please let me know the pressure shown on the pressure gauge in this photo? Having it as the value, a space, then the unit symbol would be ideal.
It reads 1900 psi
